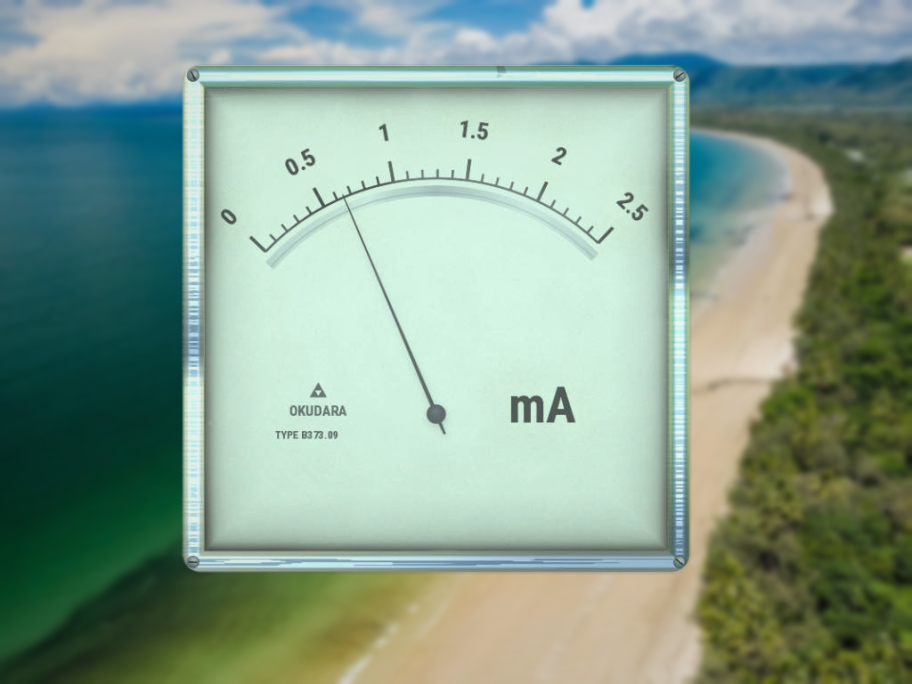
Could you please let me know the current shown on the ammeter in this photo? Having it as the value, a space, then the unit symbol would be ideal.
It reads 0.65 mA
